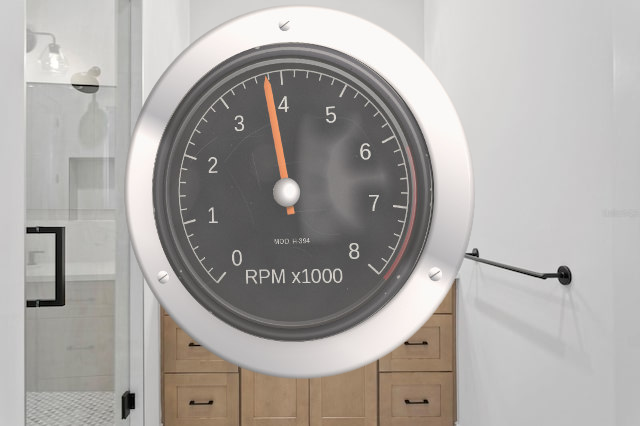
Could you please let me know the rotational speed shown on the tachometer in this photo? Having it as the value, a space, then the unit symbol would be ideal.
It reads 3800 rpm
